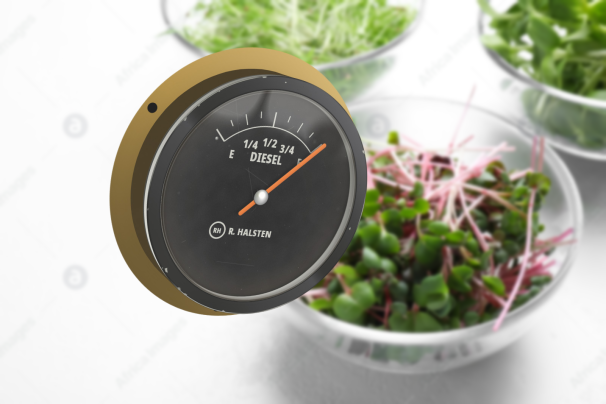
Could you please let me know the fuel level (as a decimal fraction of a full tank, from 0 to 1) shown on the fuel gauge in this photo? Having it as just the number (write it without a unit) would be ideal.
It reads 1
